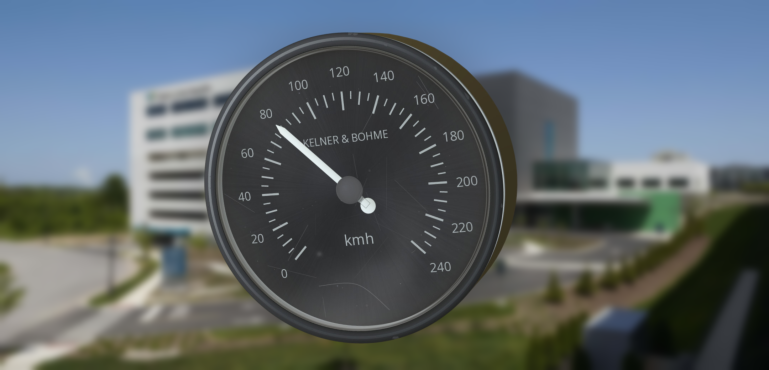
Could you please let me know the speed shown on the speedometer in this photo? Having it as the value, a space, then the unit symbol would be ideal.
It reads 80 km/h
